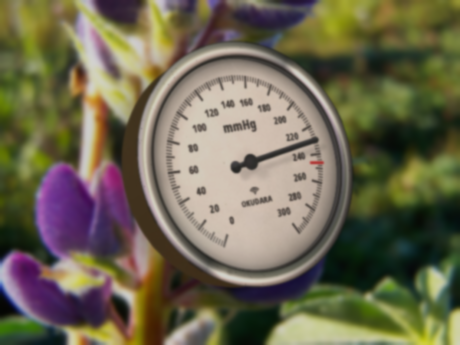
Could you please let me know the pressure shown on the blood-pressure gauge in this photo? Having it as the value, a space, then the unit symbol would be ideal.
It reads 230 mmHg
